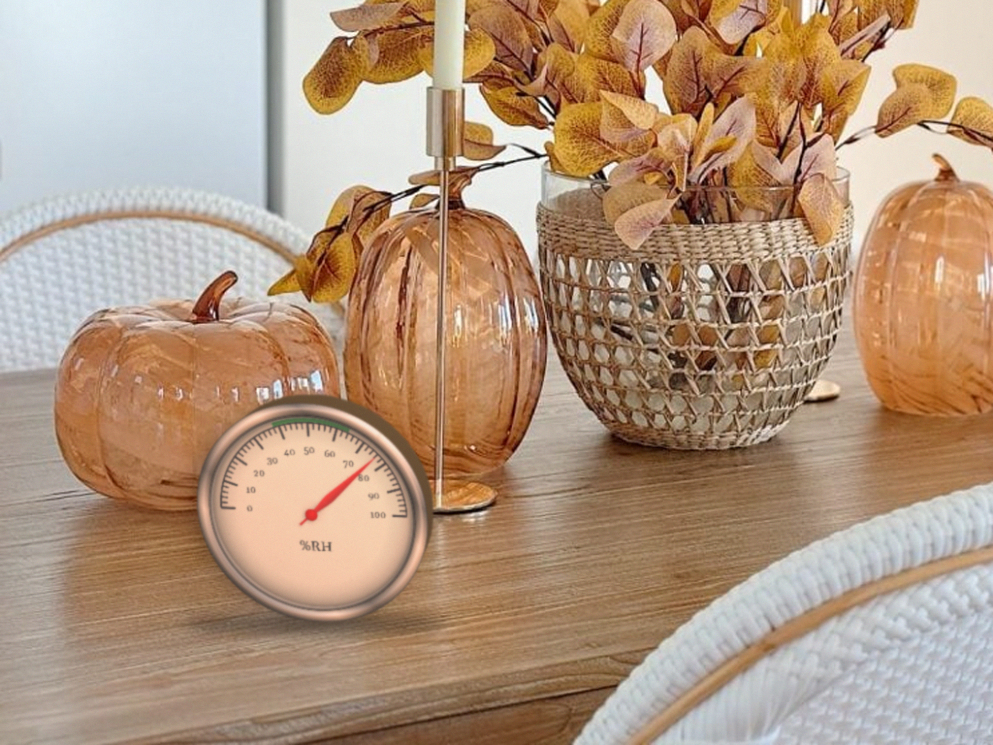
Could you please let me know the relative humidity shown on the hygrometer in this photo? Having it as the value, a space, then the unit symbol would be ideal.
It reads 76 %
